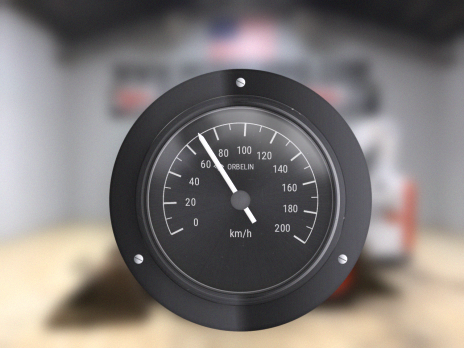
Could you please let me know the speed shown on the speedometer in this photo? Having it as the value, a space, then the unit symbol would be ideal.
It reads 70 km/h
